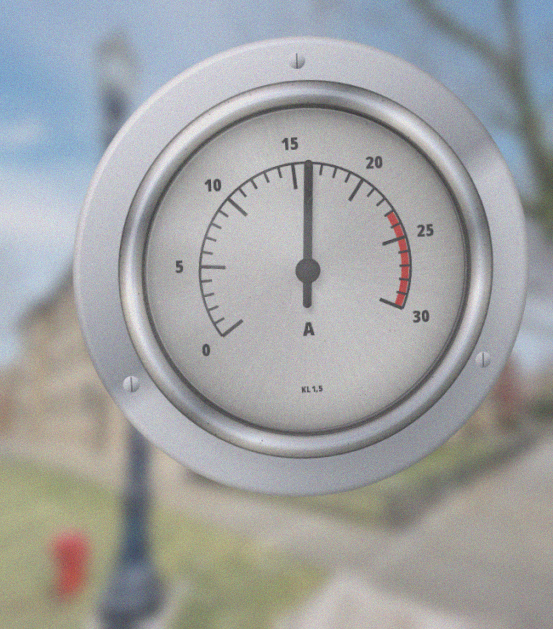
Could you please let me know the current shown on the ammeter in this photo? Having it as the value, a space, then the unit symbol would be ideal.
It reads 16 A
